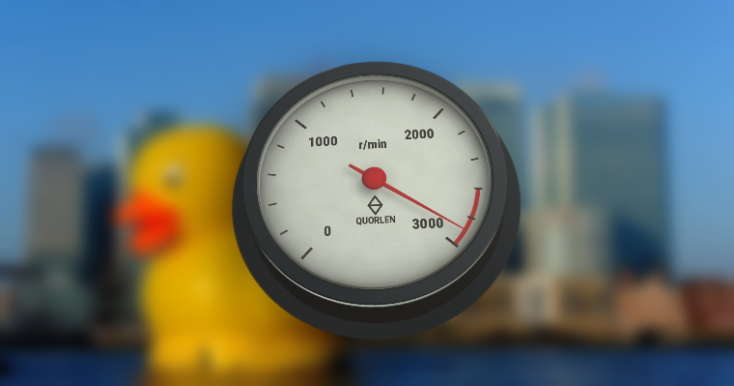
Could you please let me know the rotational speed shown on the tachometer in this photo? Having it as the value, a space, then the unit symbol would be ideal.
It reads 2900 rpm
